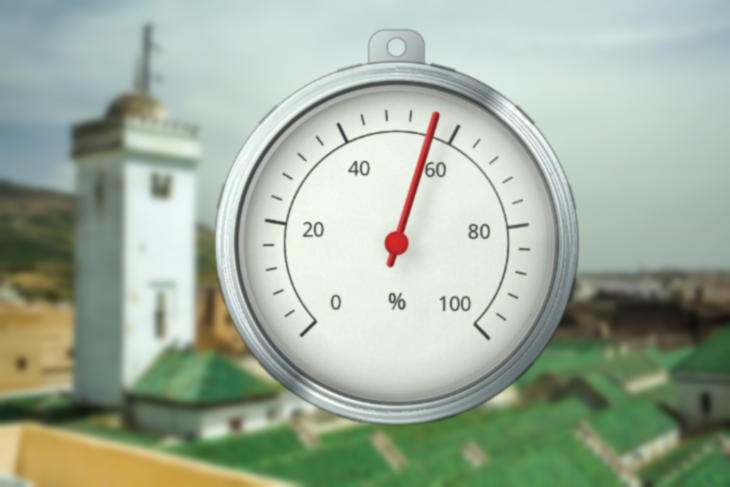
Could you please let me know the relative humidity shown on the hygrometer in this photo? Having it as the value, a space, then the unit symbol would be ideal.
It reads 56 %
